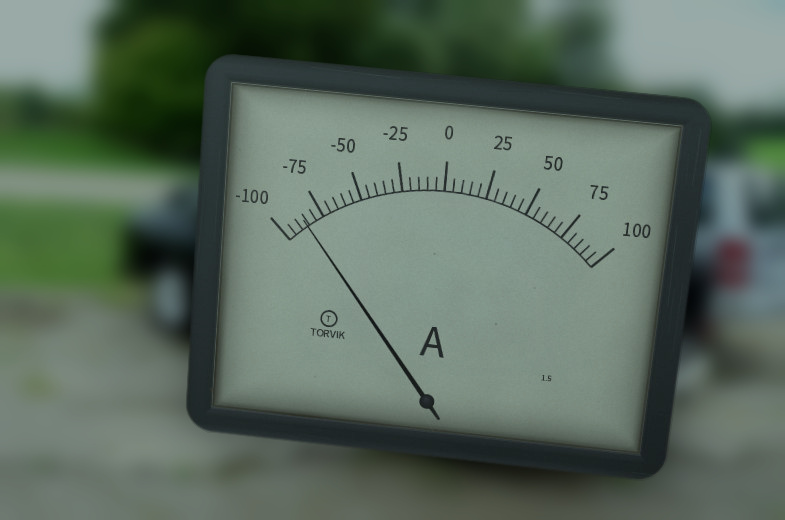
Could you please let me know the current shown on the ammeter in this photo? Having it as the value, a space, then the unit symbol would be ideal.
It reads -85 A
